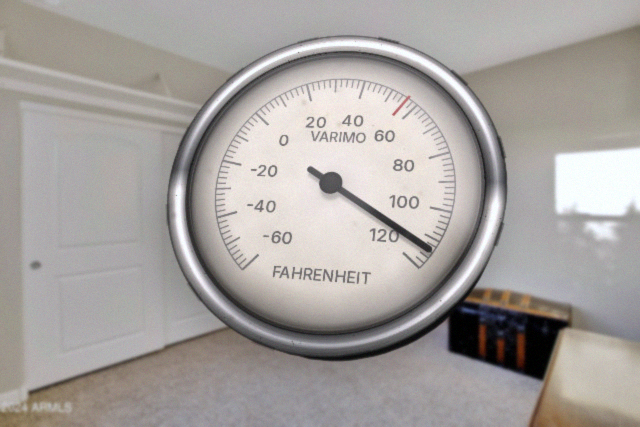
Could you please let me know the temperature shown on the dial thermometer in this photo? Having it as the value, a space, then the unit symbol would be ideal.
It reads 114 °F
